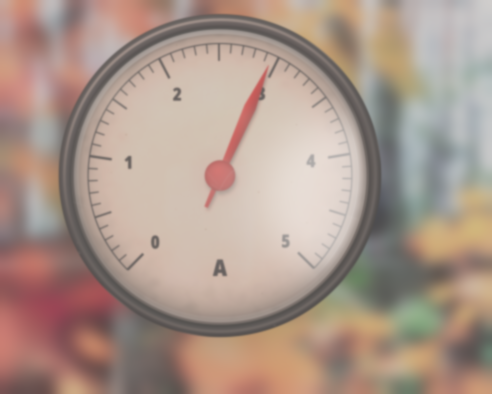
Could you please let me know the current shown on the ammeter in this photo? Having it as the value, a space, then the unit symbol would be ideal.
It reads 2.95 A
